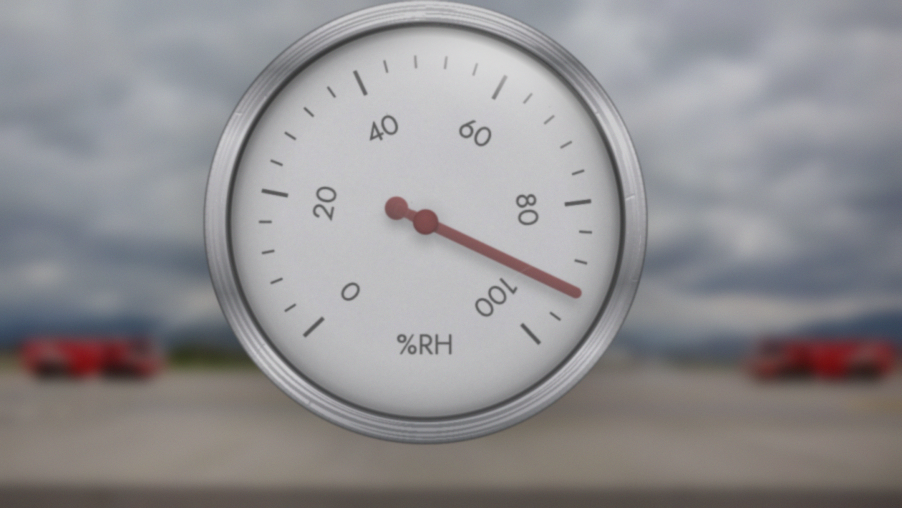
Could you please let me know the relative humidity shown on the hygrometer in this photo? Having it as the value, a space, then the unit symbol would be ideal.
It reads 92 %
